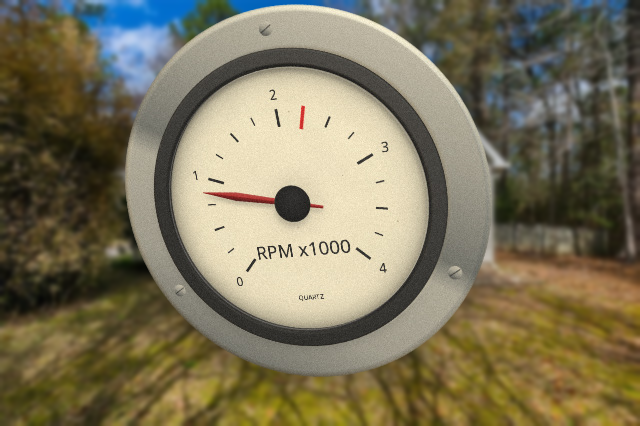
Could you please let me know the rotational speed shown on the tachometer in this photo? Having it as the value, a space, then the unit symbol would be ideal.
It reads 875 rpm
